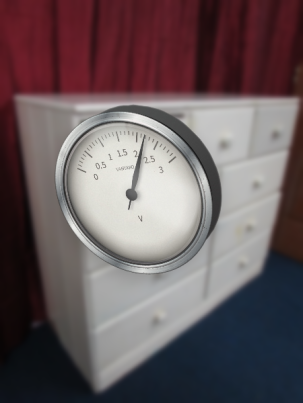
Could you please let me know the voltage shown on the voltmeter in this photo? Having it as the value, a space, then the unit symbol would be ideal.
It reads 2.2 V
